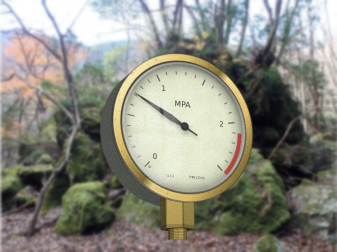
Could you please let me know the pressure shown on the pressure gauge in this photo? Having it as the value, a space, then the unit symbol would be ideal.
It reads 0.7 MPa
